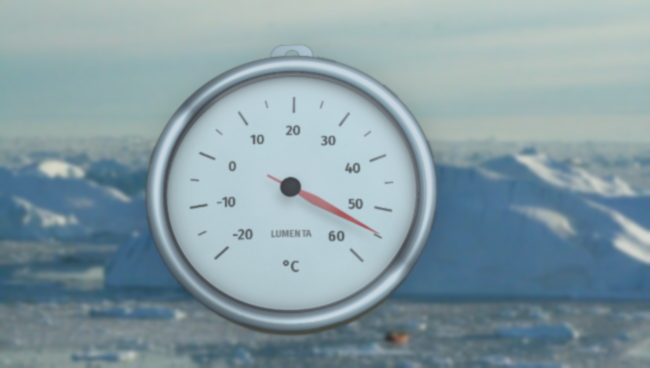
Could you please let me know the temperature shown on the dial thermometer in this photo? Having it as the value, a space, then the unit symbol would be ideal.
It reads 55 °C
